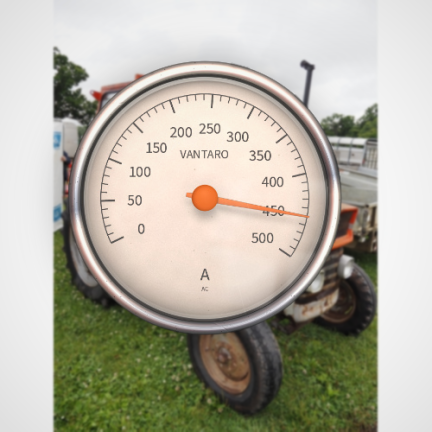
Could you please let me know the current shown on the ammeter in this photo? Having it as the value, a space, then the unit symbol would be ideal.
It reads 450 A
